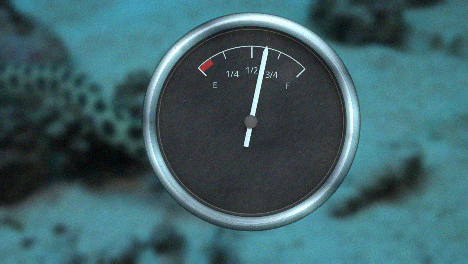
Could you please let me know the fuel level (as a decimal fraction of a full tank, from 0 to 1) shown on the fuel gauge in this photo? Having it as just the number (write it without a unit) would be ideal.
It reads 0.625
